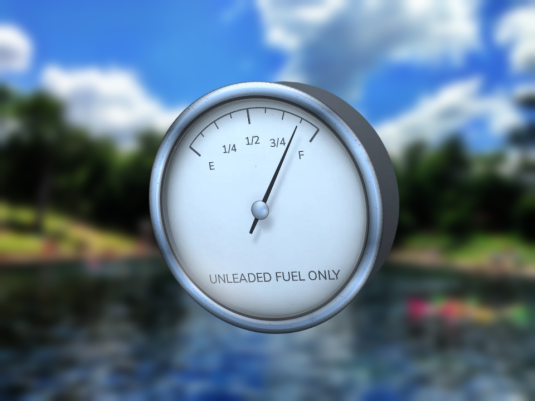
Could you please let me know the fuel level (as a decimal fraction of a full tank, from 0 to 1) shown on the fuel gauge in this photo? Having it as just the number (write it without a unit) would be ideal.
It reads 0.875
